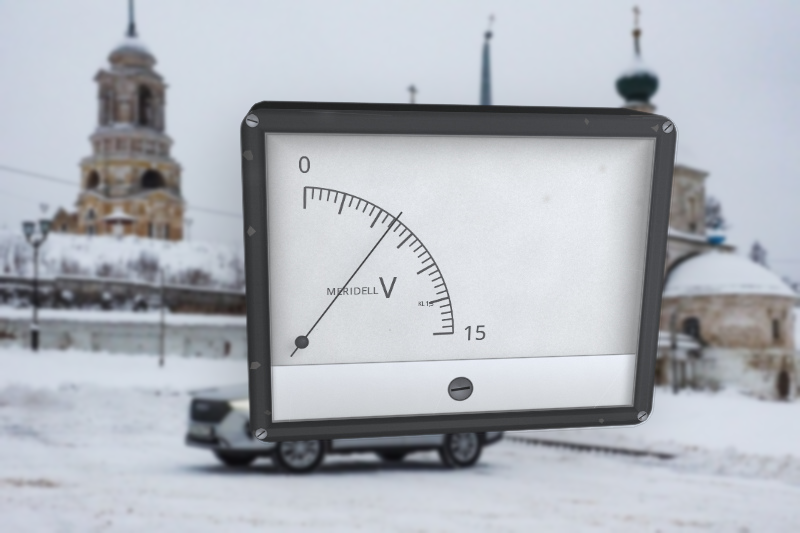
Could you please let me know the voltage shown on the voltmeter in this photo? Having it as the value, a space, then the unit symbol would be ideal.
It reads 6 V
